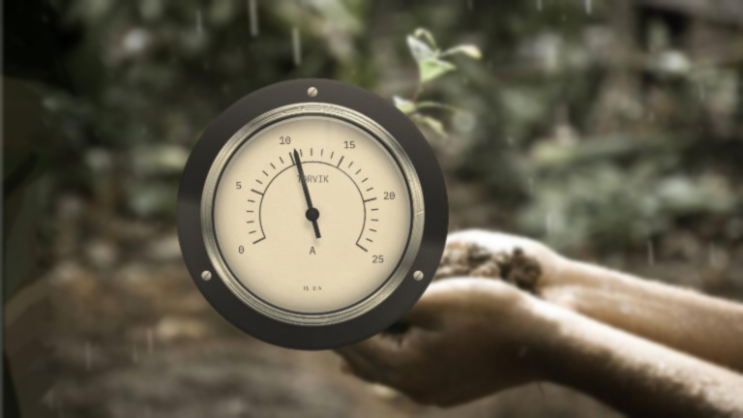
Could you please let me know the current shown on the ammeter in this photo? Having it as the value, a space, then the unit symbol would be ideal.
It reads 10.5 A
